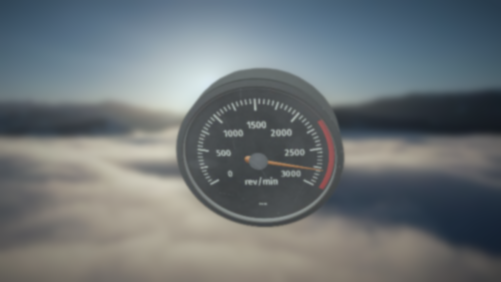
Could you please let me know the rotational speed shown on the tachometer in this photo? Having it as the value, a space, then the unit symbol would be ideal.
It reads 2750 rpm
